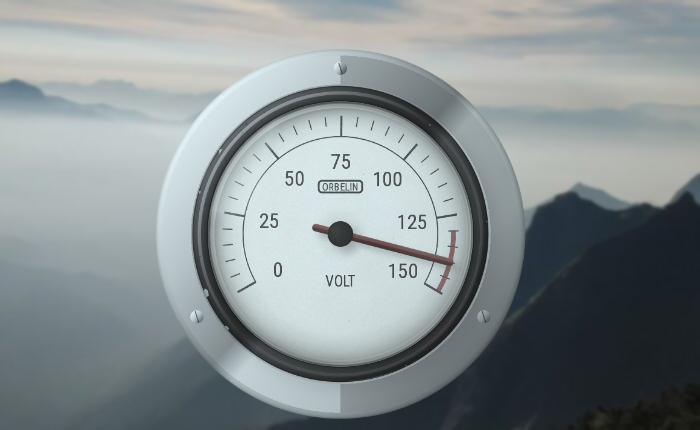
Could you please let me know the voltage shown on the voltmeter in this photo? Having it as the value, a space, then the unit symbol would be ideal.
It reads 140 V
